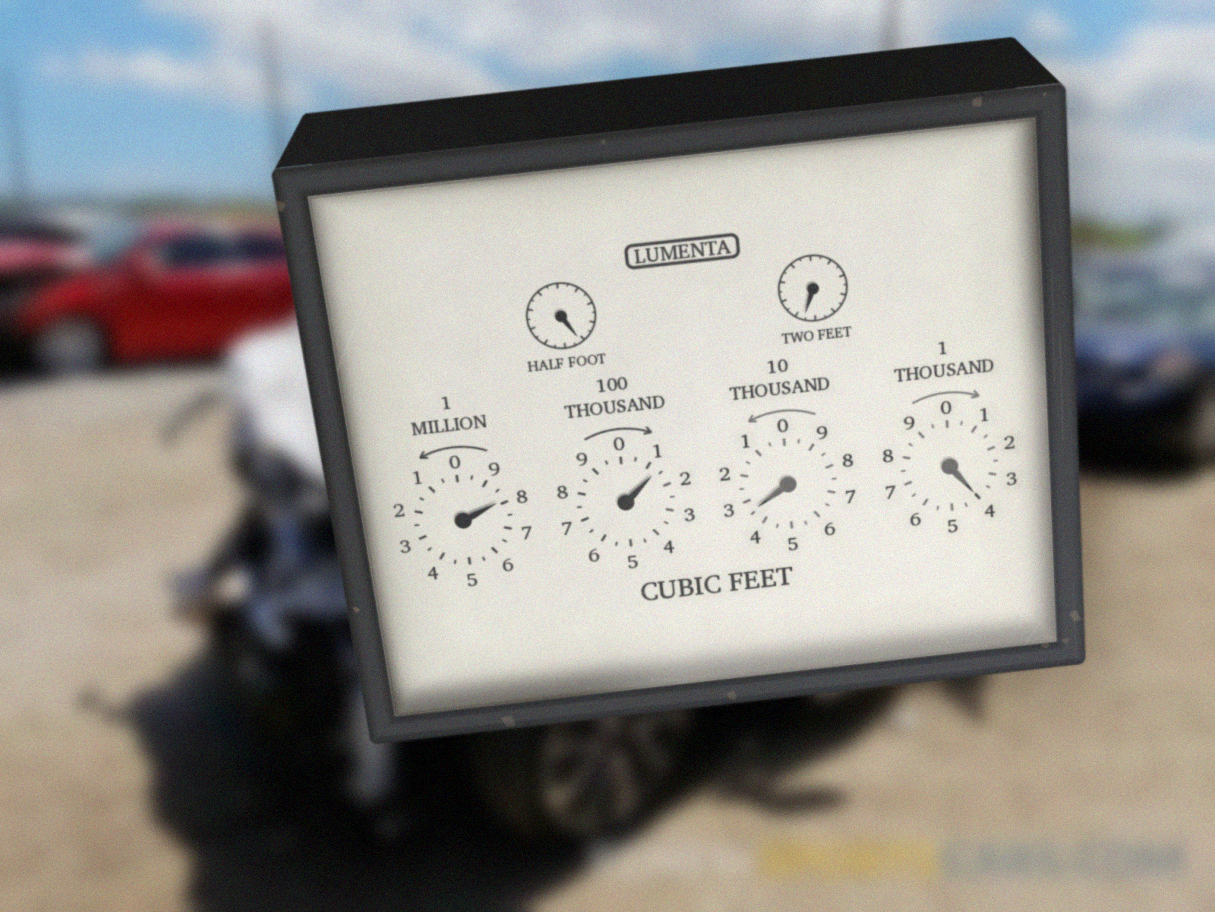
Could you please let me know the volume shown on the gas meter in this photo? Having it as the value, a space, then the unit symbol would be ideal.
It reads 813400 ft³
